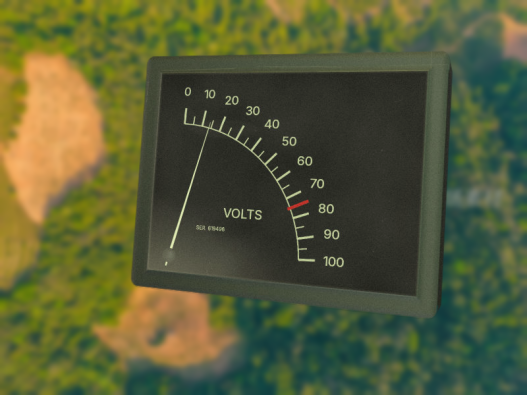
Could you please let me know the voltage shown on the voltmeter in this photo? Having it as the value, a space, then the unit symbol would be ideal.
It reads 15 V
